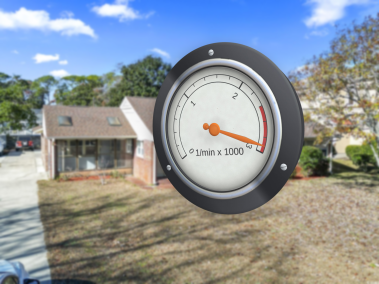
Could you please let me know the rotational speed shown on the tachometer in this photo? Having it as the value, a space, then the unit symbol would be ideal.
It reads 2900 rpm
